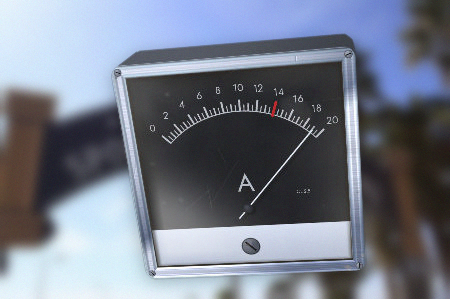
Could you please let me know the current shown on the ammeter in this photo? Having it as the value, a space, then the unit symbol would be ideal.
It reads 19 A
